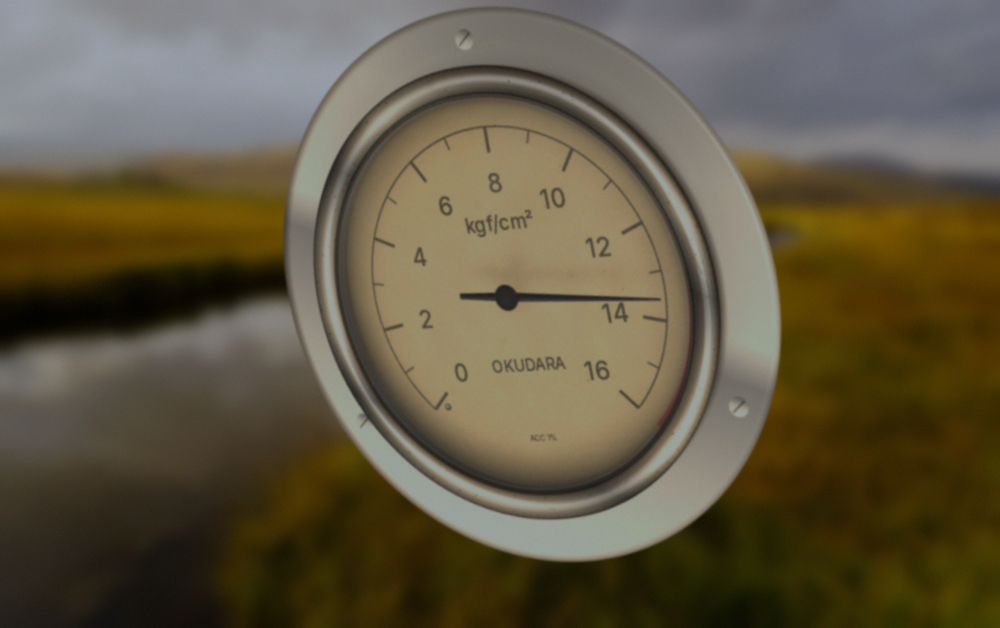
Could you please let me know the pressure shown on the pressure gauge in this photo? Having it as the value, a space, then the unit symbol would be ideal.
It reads 13.5 kg/cm²
